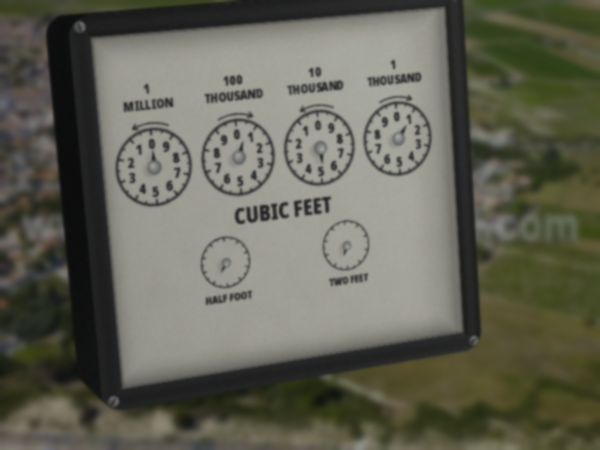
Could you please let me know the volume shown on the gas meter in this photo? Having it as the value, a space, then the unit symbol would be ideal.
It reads 5100 ft³
